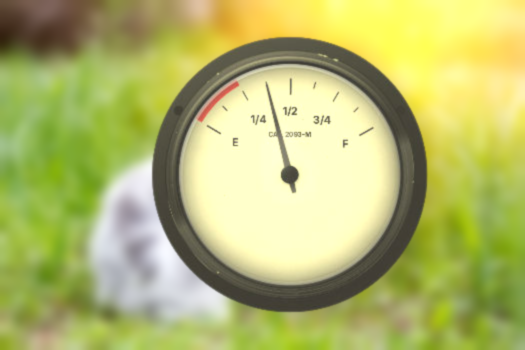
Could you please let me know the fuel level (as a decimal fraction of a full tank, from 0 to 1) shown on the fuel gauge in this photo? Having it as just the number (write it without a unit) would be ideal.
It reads 0.375
